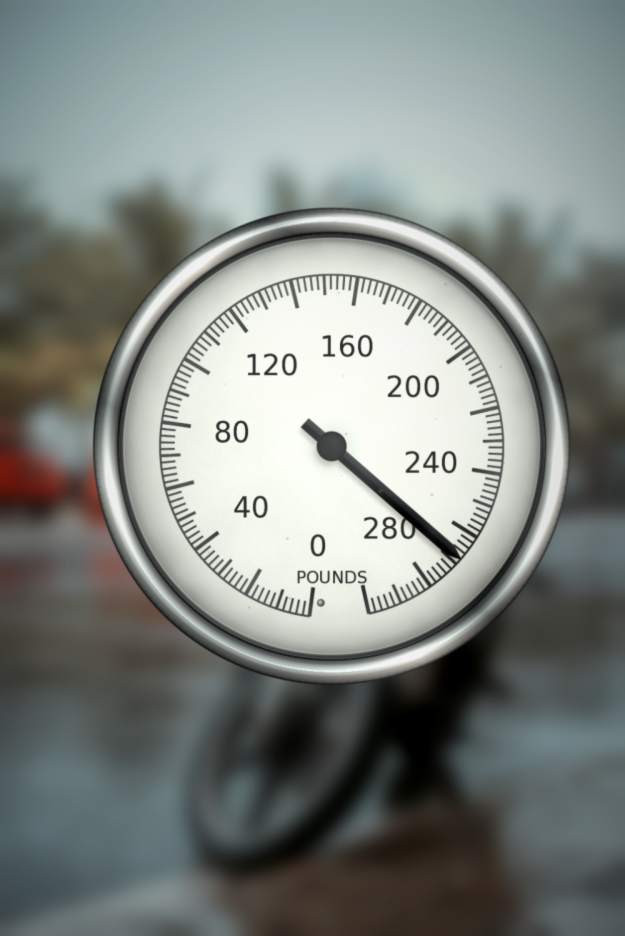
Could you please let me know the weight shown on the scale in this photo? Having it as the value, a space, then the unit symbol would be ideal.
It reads 268 lb
